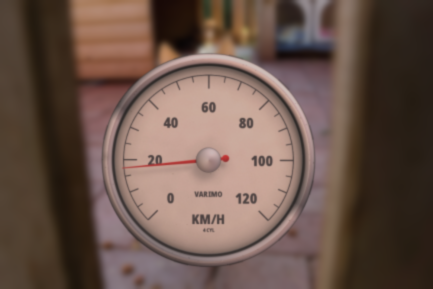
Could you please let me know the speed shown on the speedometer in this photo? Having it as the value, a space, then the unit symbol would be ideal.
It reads 17.5 km/h
